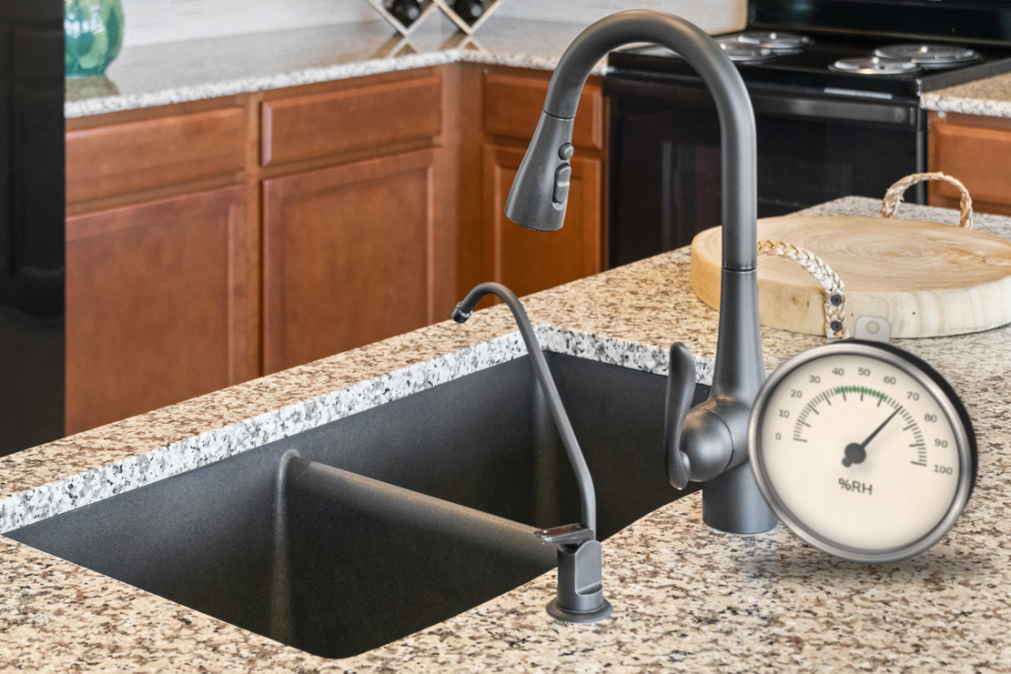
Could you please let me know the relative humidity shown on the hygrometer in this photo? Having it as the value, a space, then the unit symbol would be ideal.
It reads 70 %
